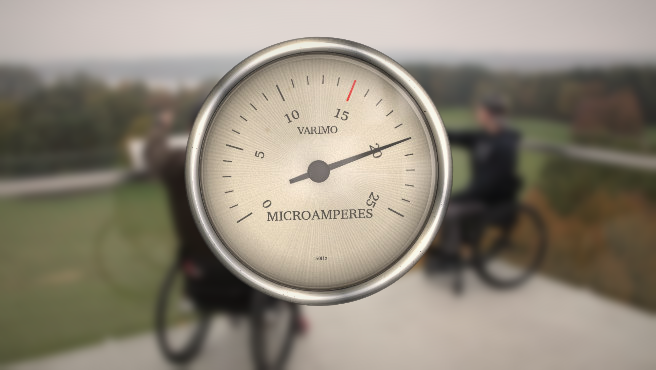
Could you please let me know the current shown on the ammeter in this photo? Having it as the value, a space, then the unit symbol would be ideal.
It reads 20 µA
